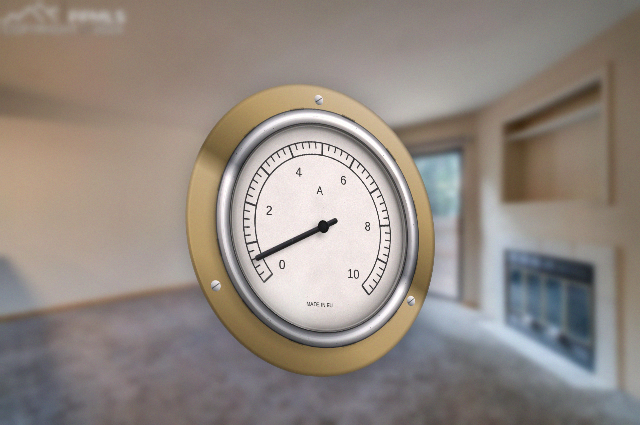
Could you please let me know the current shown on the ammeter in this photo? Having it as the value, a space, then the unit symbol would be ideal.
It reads 0.6 A
